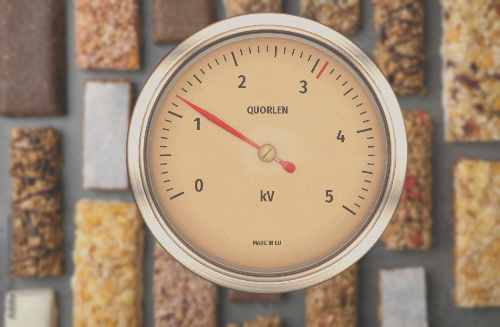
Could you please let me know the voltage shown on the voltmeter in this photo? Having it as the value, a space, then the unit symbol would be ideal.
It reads 1.2 kV
